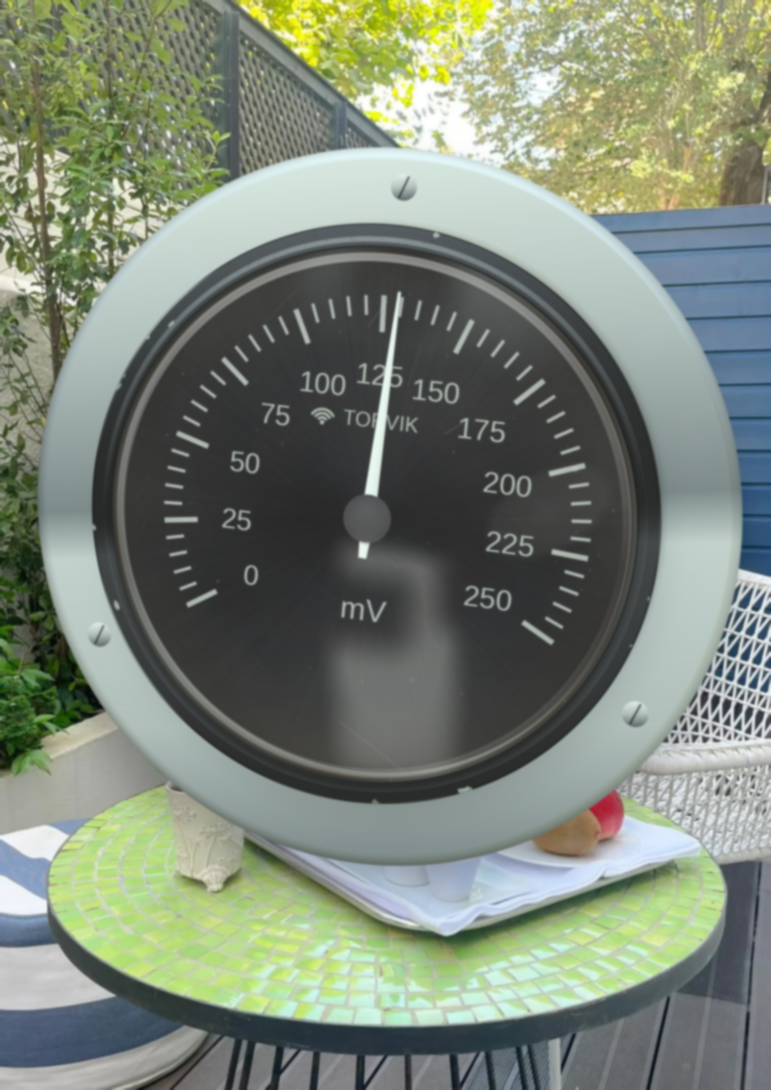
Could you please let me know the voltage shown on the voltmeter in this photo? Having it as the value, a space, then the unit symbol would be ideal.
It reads 130 mV
